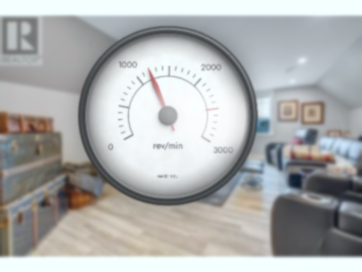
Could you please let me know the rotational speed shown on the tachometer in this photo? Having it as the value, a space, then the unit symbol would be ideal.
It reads 1200 rpm
